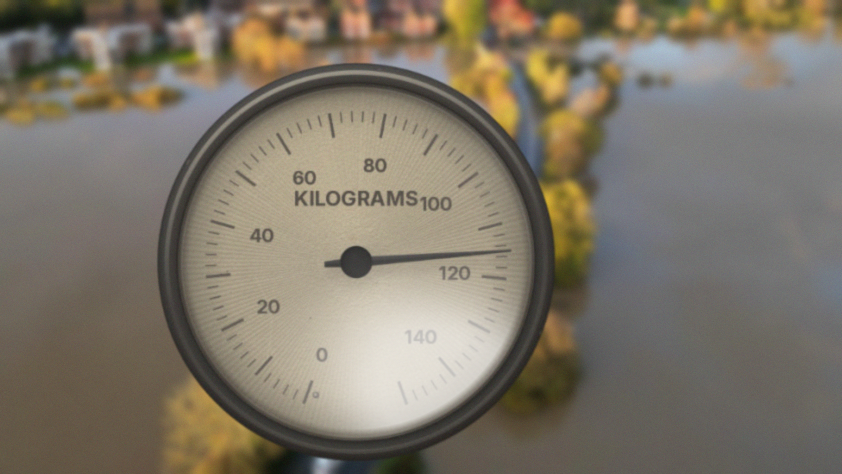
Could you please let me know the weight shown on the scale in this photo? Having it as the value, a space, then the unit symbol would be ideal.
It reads 115 kg
